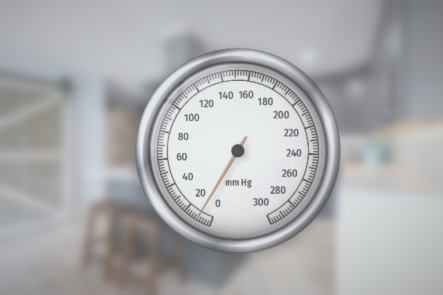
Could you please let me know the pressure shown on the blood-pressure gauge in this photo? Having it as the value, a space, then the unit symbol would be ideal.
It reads 10 mmHg
